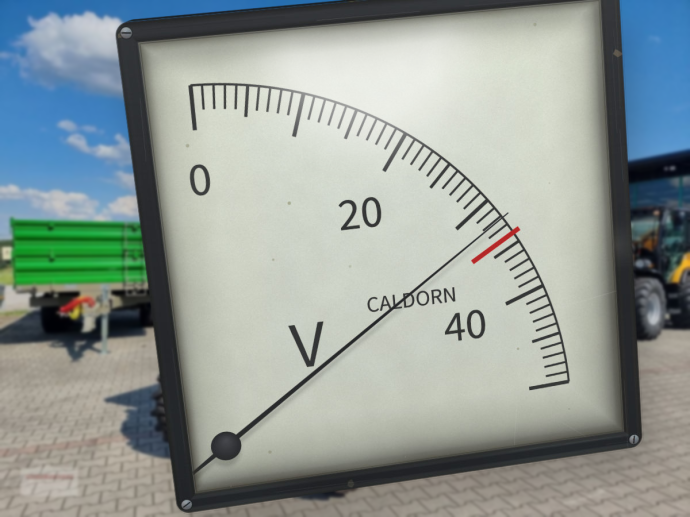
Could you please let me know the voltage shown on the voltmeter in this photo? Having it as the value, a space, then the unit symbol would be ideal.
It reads 32 V
